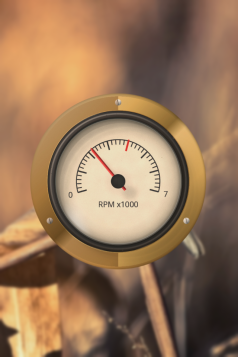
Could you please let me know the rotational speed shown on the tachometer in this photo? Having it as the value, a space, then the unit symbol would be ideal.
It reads 2200 rpm
